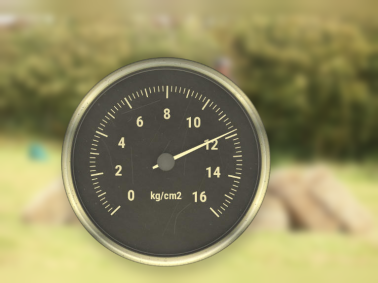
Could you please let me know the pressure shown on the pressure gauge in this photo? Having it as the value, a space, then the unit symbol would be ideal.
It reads 11.8 kg/cm²
